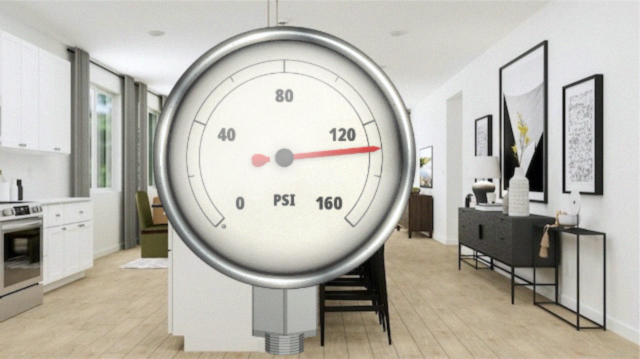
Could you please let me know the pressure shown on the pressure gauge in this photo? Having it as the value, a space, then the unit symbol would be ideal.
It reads 130 psi
